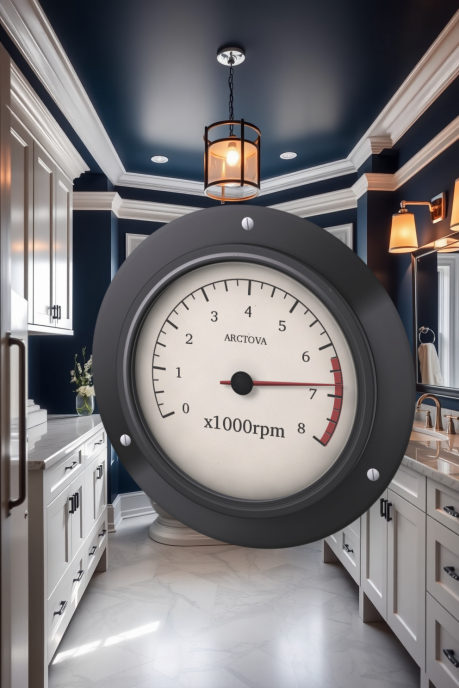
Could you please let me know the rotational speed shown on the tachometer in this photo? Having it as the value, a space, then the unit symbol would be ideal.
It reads 6750 rpm
